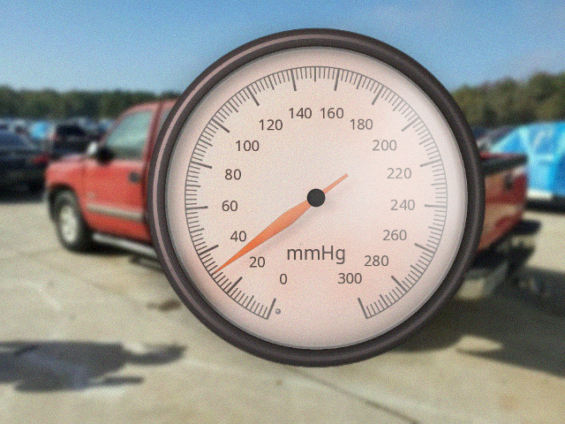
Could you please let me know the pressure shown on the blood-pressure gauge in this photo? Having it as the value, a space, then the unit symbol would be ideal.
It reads 30 mmHg
